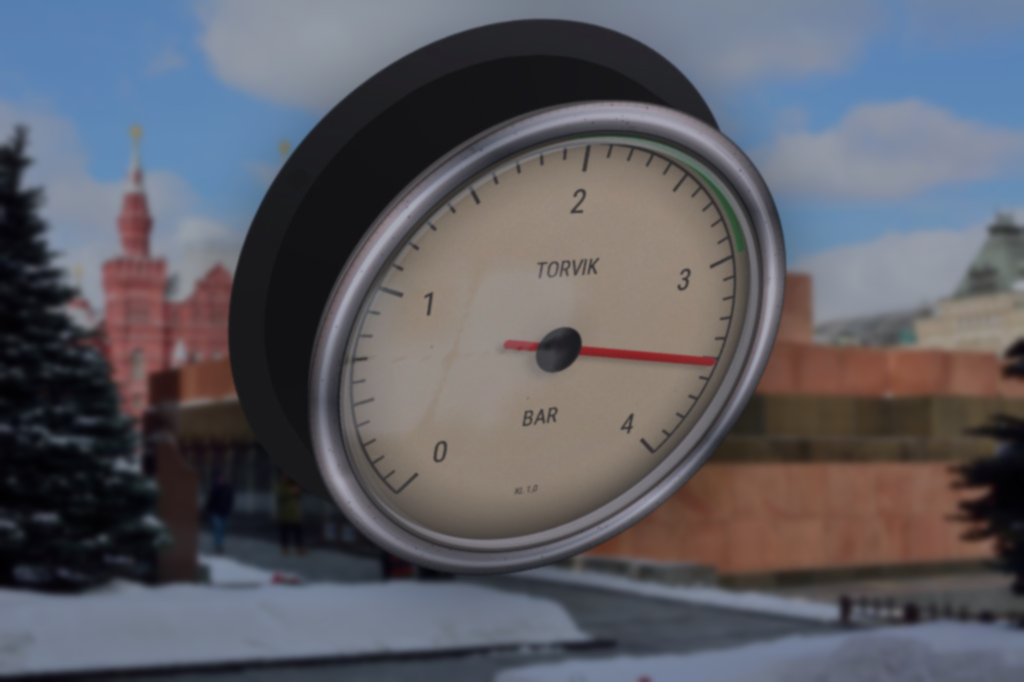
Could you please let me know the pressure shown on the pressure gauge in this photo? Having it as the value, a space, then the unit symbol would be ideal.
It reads 3.5 bar
